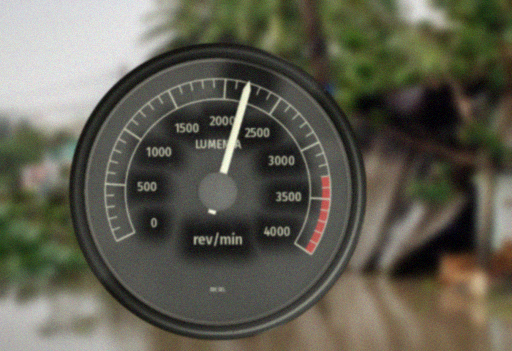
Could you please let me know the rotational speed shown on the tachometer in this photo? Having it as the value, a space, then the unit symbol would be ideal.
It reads 2200 rpm
